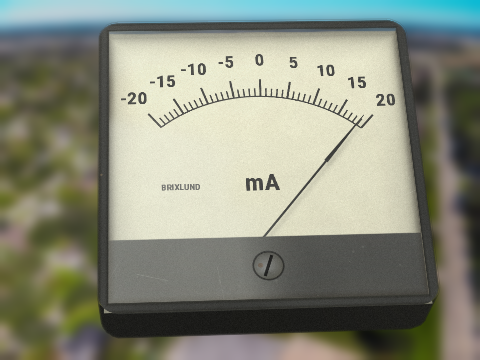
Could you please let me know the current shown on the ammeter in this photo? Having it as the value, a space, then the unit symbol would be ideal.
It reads 19 mA
